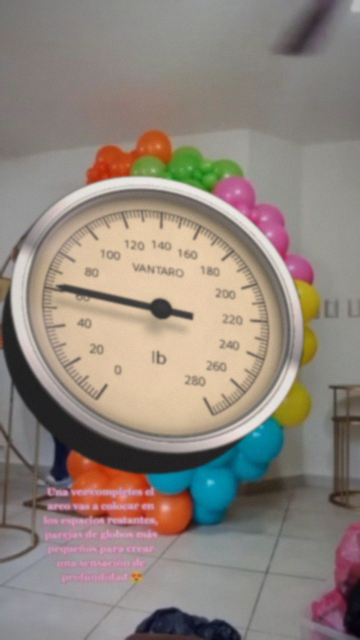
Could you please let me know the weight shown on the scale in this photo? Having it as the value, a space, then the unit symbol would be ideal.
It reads 60 lb
